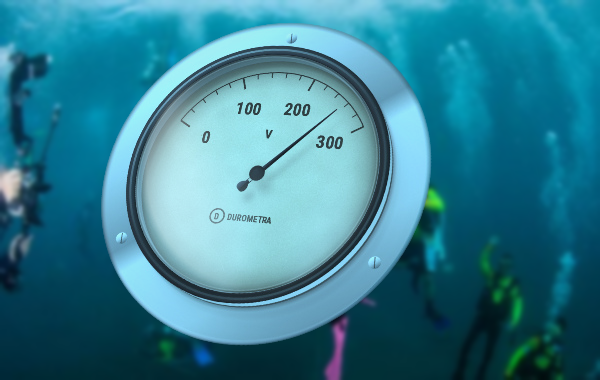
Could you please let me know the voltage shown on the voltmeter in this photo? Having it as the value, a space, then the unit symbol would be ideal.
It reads 260 V
